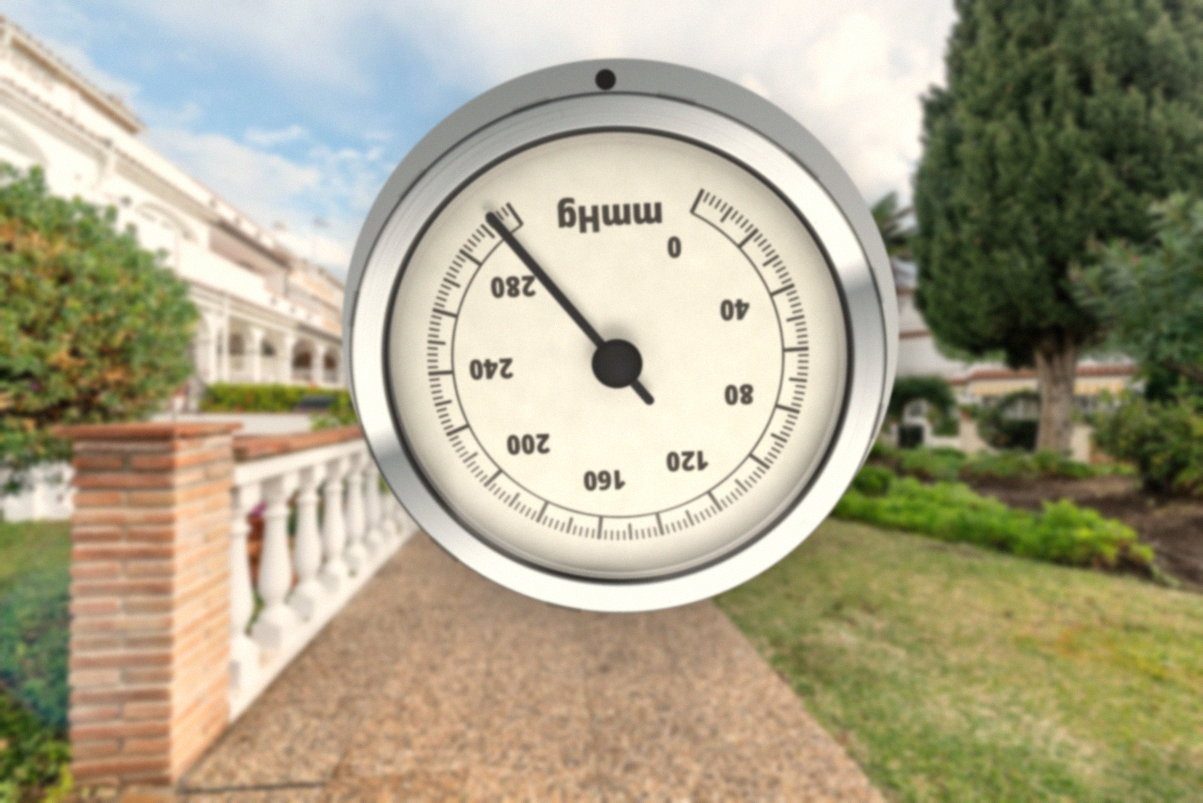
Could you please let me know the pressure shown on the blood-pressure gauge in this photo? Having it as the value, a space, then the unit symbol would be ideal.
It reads 294 mmHg
